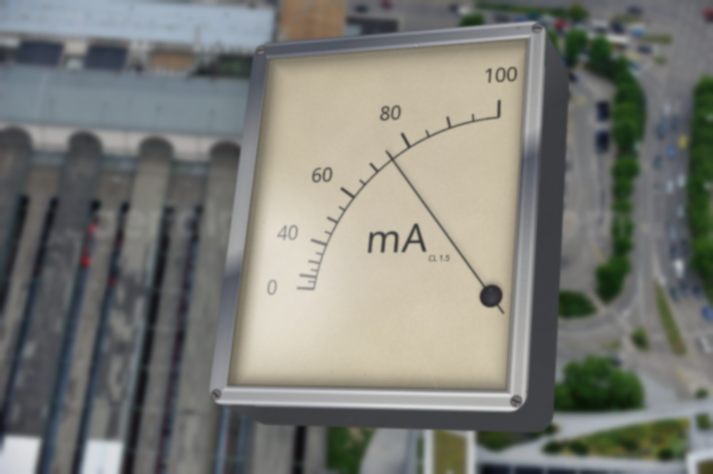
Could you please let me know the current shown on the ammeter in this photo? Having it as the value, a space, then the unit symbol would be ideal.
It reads 75 mA
